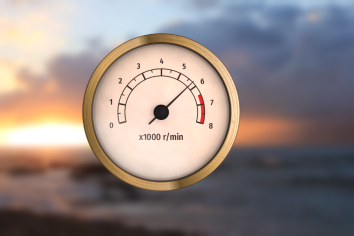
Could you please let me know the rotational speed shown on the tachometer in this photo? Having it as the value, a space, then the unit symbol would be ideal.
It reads 5750 rpm
